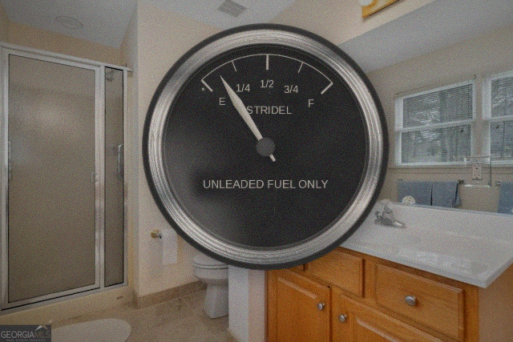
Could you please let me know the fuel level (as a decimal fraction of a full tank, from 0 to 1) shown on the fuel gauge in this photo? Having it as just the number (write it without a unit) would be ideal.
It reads 0.125
